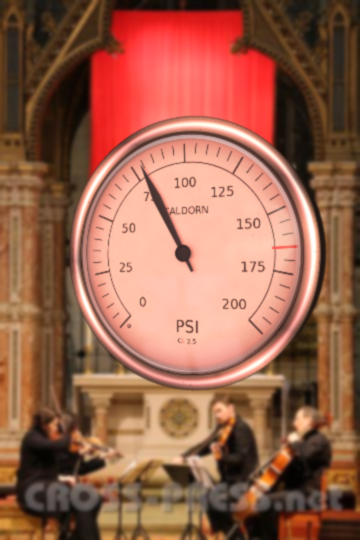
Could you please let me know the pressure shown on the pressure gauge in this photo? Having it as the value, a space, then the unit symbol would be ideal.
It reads 80 psi
